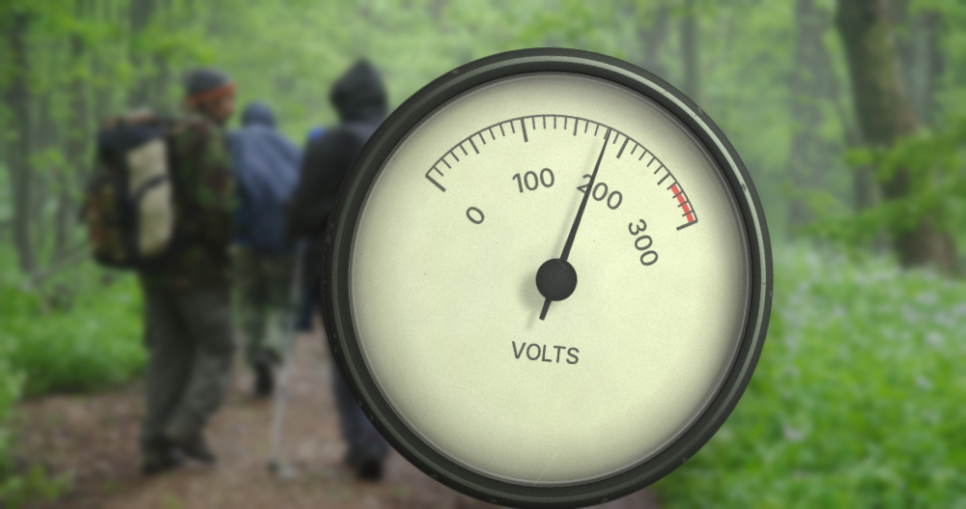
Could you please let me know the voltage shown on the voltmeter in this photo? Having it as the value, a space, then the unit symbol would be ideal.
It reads 180 V
